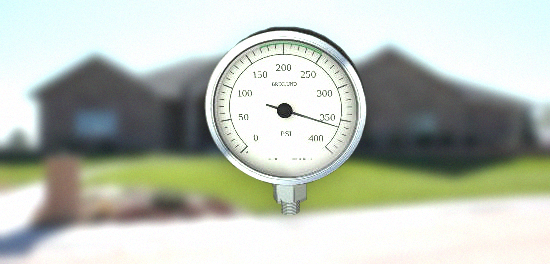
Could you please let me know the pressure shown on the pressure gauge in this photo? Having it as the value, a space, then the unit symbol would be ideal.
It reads 360 psi
